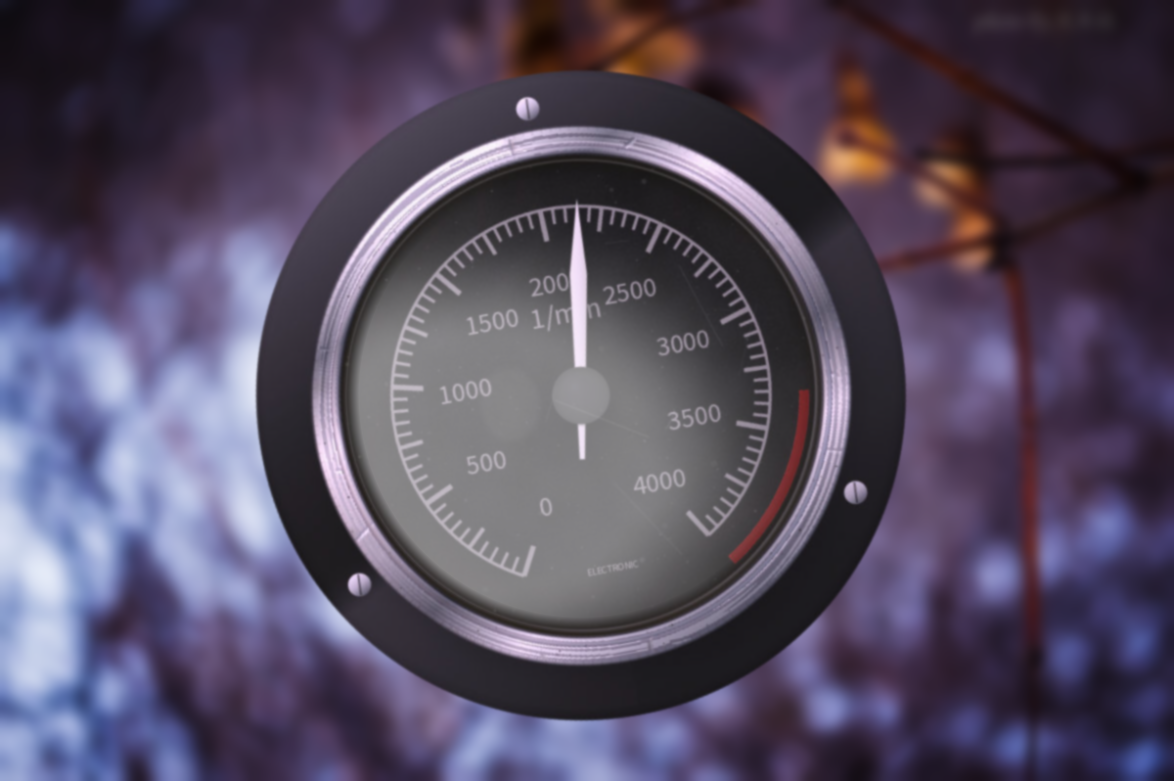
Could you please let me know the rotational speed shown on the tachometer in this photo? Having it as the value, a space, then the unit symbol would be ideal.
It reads 2150 rpm
